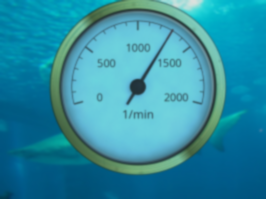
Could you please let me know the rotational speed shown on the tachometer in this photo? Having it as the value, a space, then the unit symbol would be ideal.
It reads 1300 rpm
